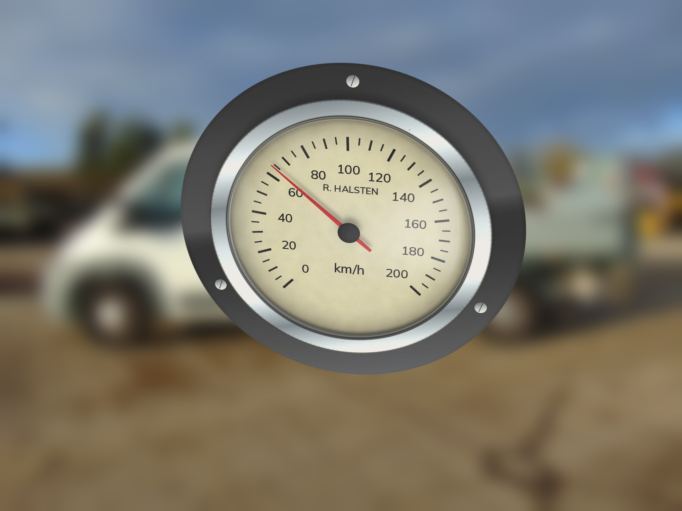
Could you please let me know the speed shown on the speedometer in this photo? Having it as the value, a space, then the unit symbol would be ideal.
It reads 65 km/h
